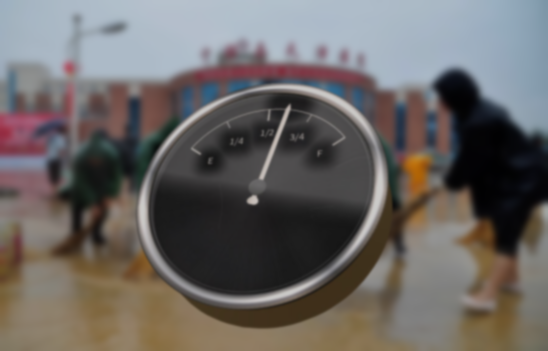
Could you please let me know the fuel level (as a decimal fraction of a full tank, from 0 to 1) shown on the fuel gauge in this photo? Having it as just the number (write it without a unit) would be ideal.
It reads 0.625
